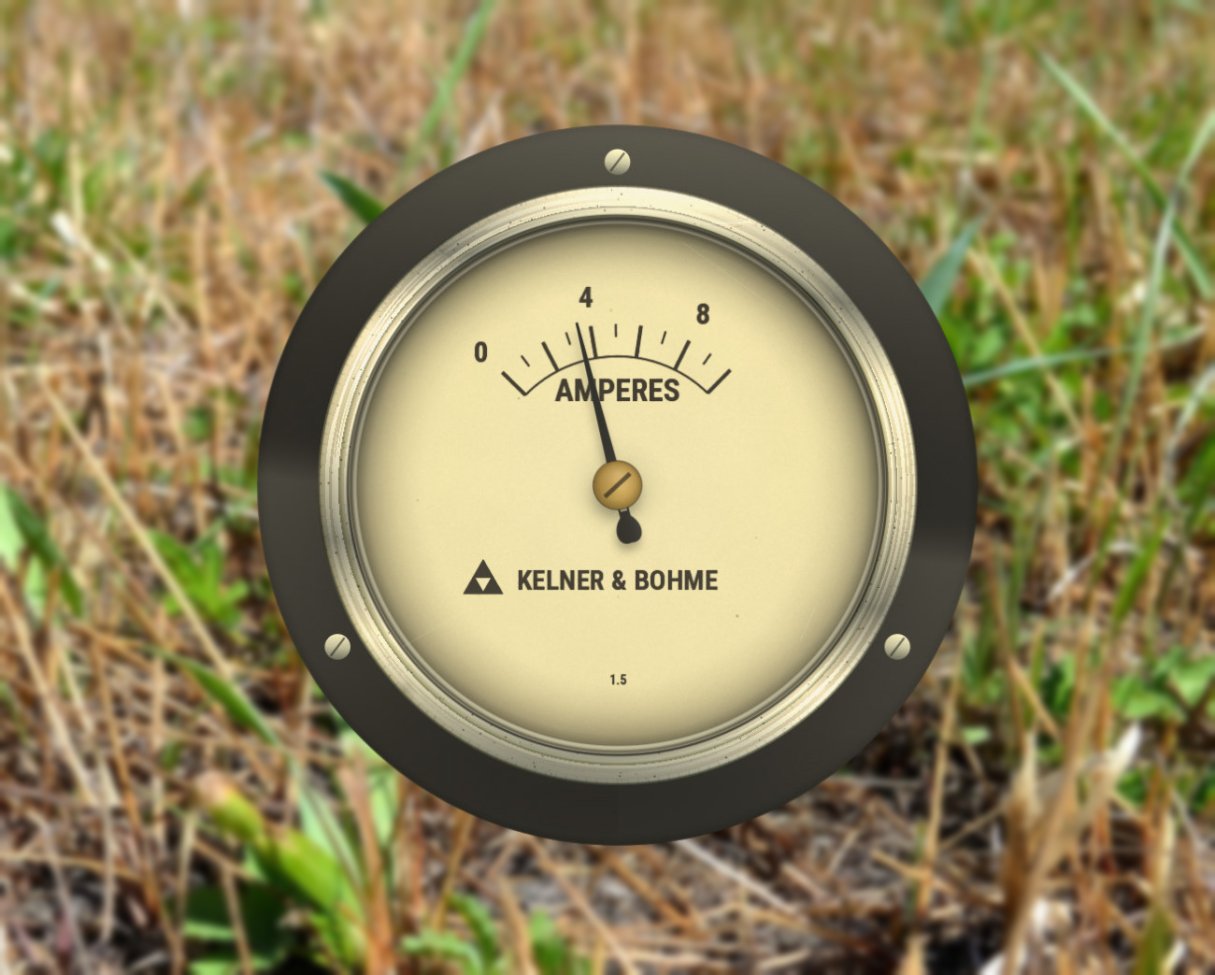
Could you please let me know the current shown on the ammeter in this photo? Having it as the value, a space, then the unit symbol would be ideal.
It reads 3.5 A
